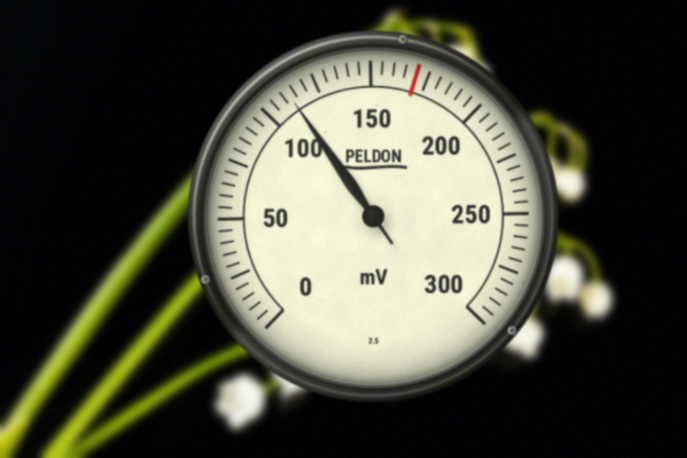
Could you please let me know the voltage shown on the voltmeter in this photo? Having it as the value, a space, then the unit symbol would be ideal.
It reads 112.5 mV
